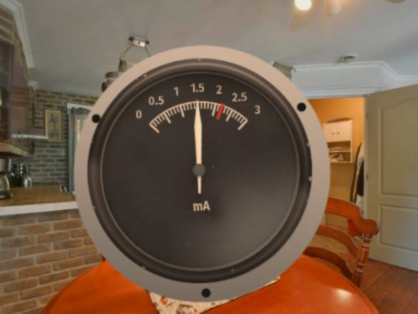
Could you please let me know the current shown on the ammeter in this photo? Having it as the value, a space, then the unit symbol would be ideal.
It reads 1.5 mA
